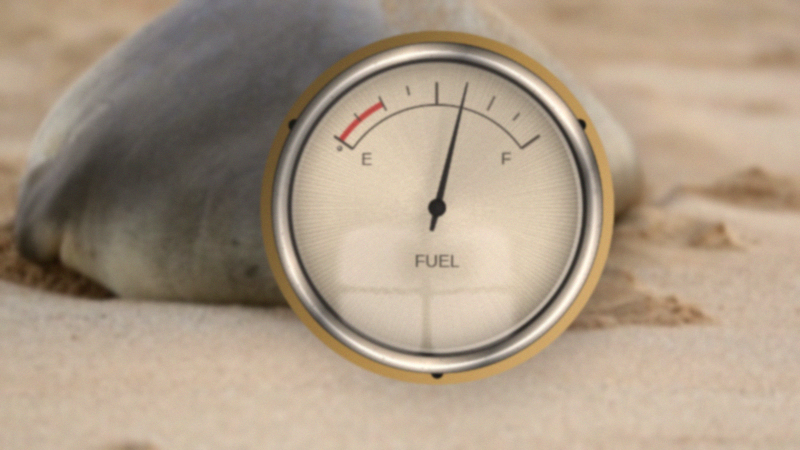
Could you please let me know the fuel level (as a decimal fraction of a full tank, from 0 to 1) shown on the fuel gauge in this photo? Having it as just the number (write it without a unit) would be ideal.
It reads 0.625
